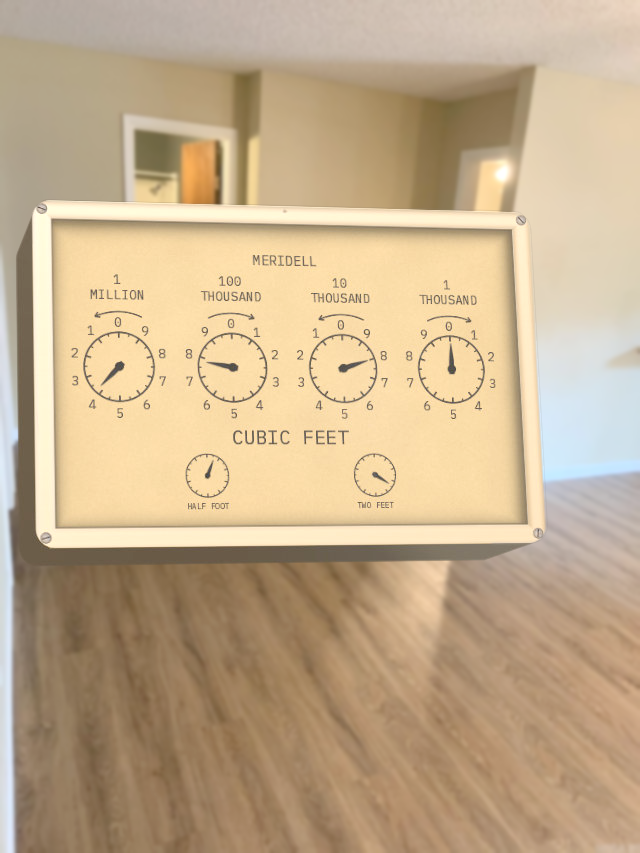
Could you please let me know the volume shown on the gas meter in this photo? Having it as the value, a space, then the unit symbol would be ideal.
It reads 378000 ft³
